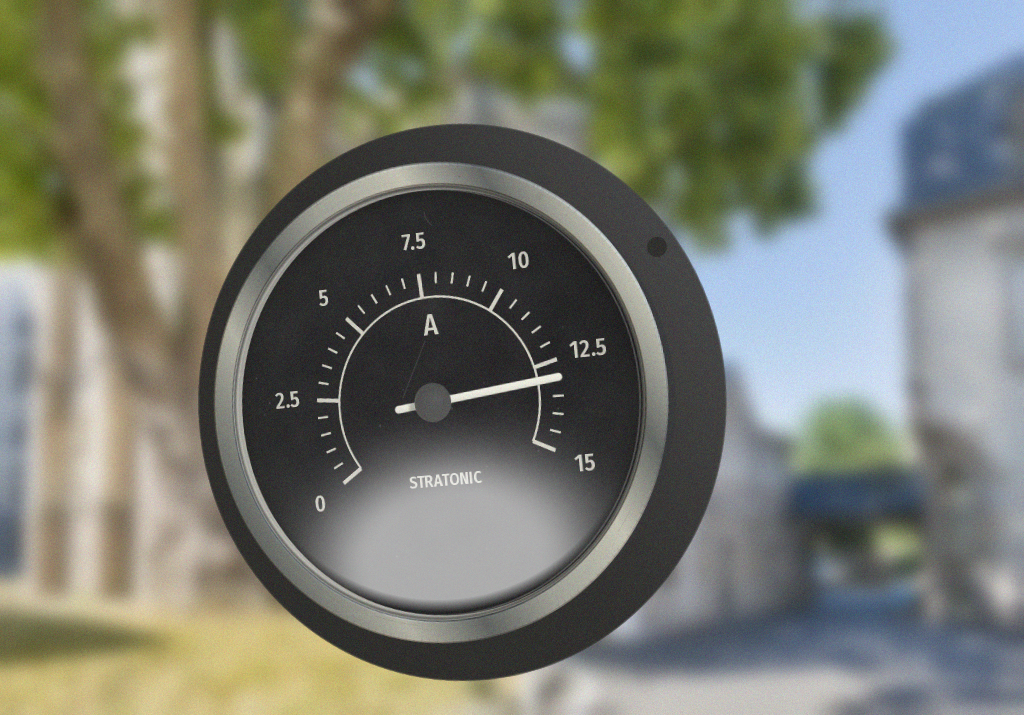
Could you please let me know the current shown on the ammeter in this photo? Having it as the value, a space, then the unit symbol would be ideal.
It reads 13 A
